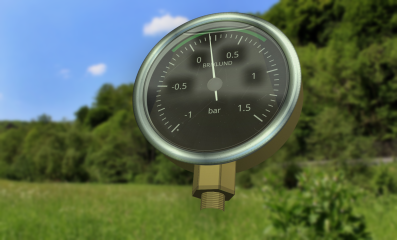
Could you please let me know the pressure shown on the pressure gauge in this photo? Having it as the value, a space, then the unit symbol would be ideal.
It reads 0.2 bar
